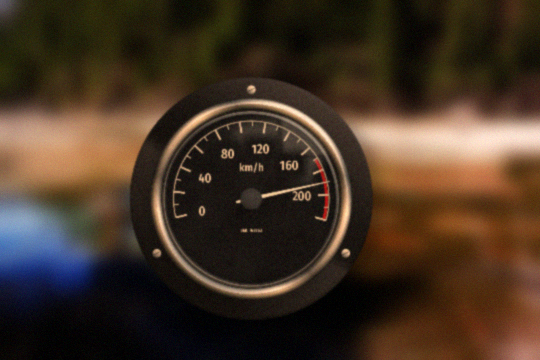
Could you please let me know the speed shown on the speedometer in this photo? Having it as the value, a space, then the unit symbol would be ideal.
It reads 190 km/h
